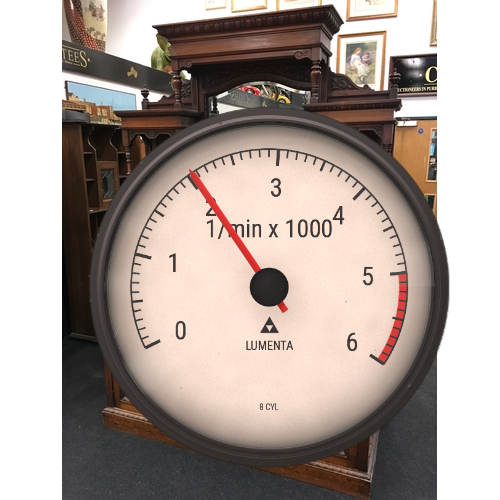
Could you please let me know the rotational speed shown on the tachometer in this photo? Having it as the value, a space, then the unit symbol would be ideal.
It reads 2050 rpm
